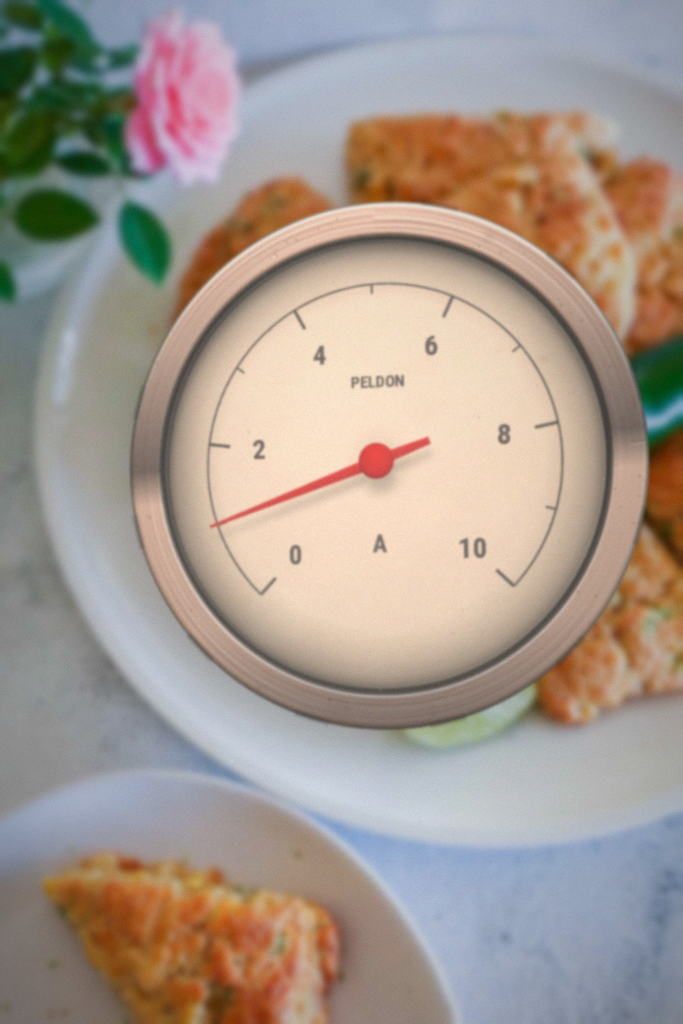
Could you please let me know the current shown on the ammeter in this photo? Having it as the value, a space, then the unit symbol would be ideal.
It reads 1 A
